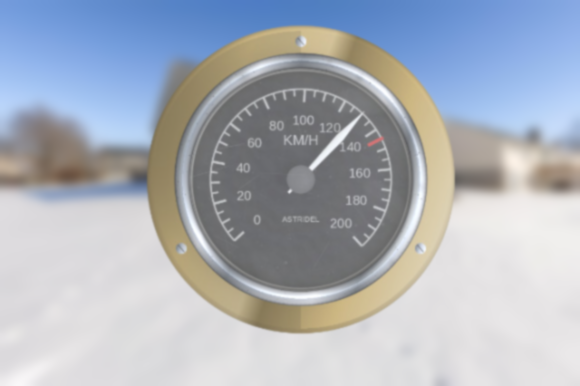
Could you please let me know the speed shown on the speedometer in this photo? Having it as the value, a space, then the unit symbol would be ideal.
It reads 130 km/h
